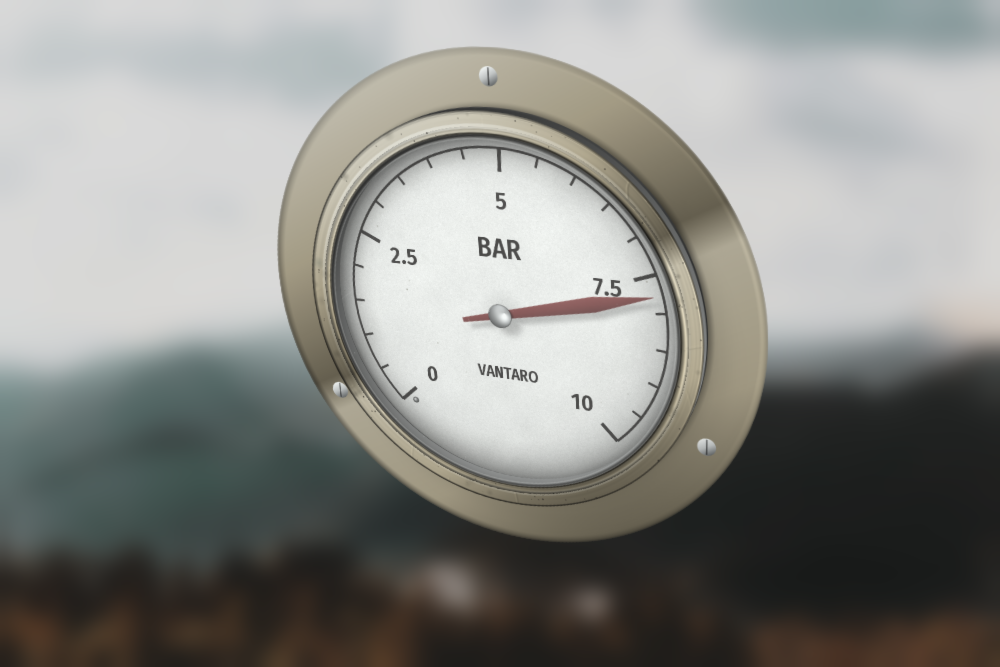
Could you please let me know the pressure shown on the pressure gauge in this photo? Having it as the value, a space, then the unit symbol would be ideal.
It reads 7.75 bar
